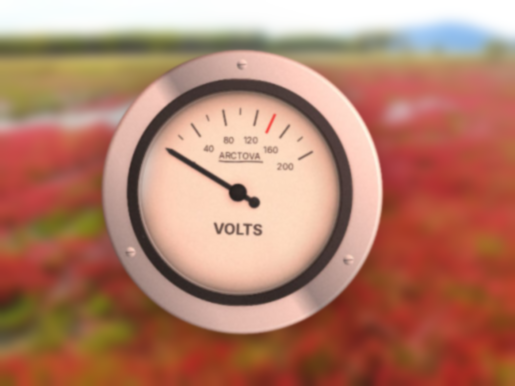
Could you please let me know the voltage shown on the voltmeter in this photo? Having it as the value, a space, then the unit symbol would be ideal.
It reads 0 V
